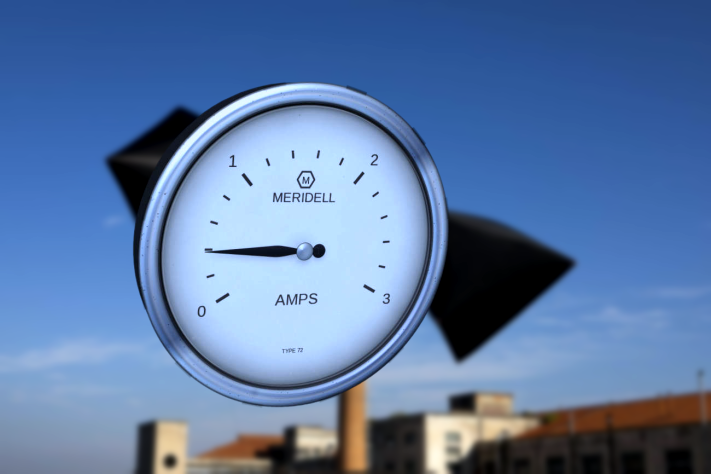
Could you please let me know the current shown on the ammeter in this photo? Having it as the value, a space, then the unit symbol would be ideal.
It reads 0.4 A
